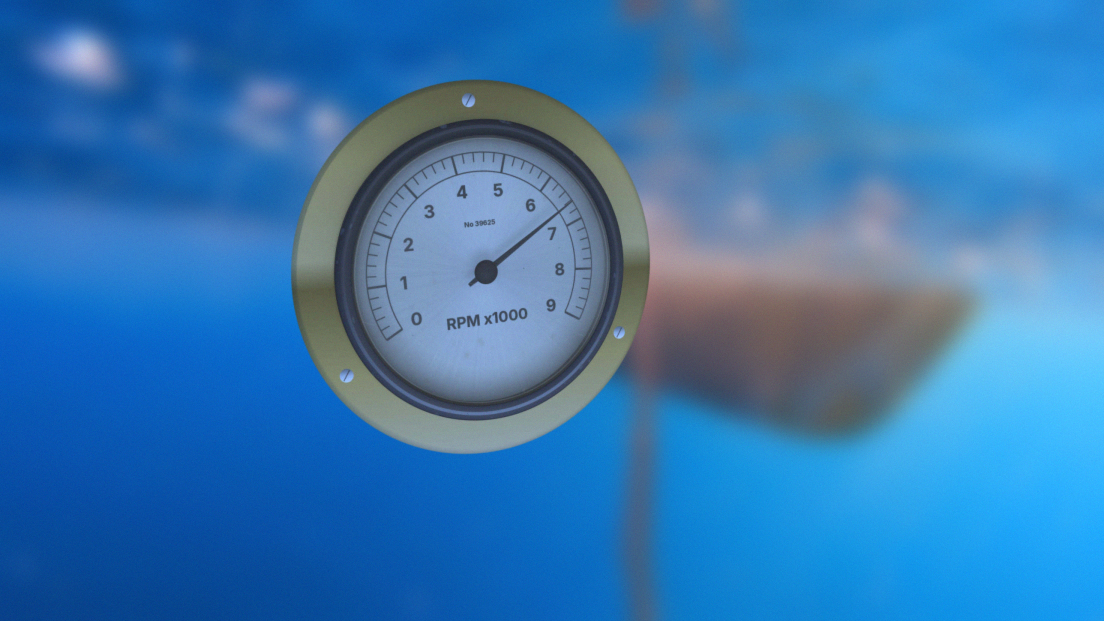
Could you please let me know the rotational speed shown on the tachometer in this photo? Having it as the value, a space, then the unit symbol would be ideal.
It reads 6600 rpm
